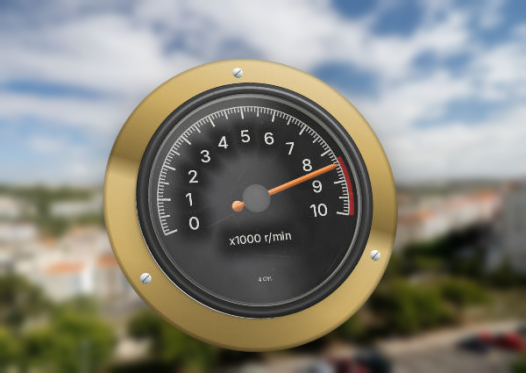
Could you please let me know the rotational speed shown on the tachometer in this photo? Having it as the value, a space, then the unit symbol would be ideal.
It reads 8500 rpm
